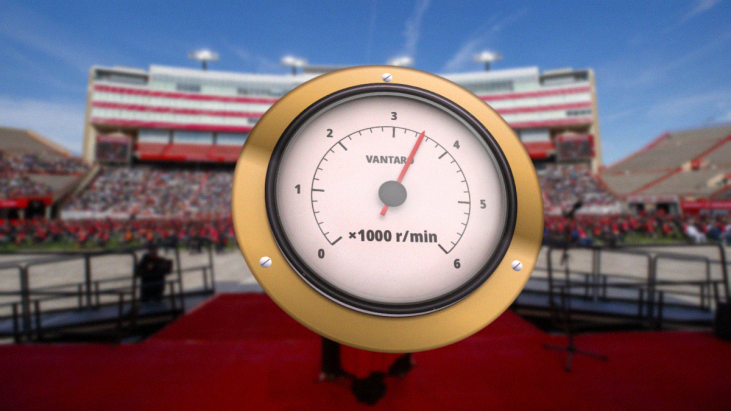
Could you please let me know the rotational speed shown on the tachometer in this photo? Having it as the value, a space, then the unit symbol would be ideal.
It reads 3500 rpm
